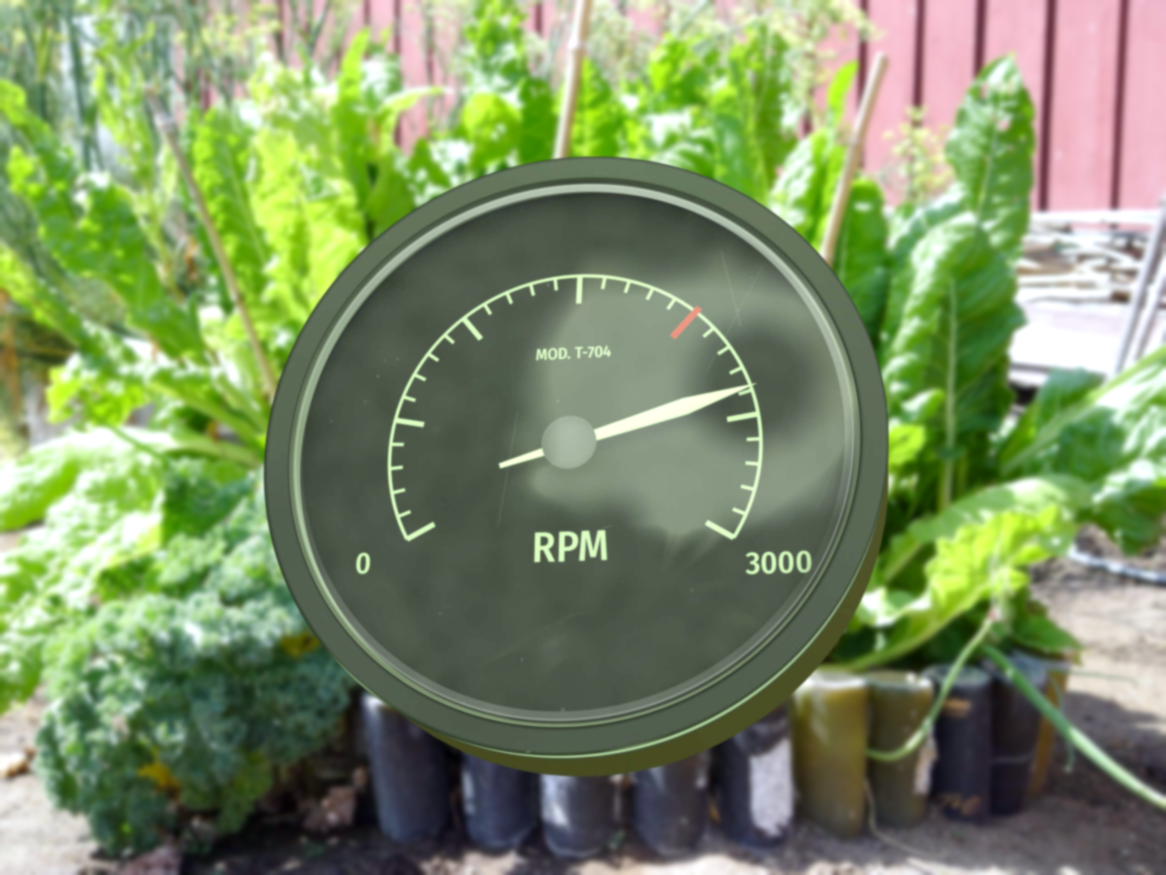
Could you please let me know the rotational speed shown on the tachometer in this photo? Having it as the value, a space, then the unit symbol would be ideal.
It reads 2400 rpm
